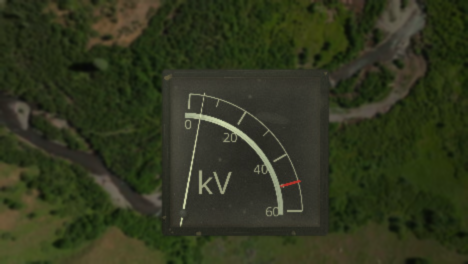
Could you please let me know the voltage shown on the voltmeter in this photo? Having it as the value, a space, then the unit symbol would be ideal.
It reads 5 kV
